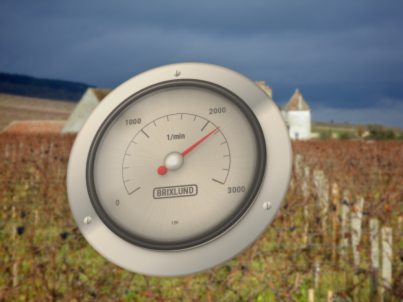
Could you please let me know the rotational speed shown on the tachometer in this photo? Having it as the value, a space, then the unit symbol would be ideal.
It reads 2200 rpm
